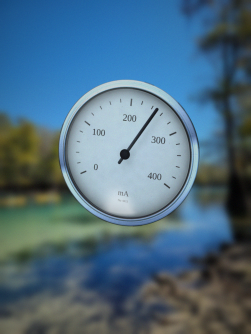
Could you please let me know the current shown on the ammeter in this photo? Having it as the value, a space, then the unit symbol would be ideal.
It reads 250 mA
